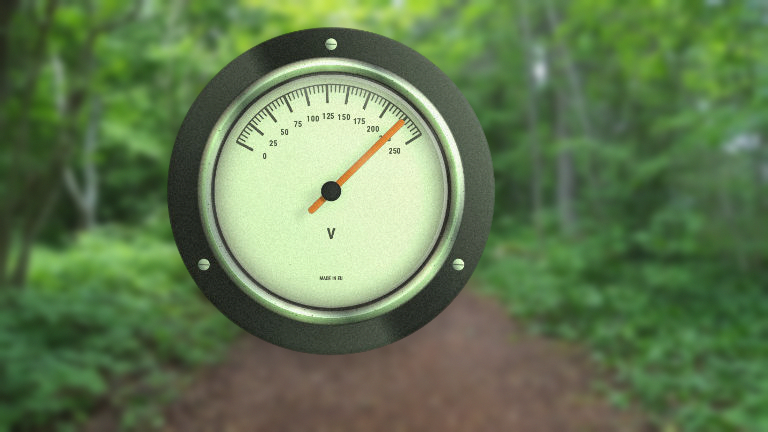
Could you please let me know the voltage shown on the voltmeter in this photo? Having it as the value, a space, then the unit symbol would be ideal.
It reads 225 V
